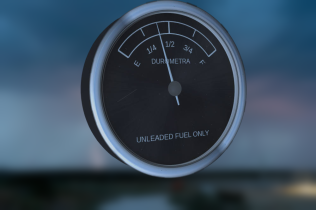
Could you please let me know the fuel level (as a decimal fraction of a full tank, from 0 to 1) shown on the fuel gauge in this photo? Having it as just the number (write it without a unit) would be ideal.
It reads 0.375
